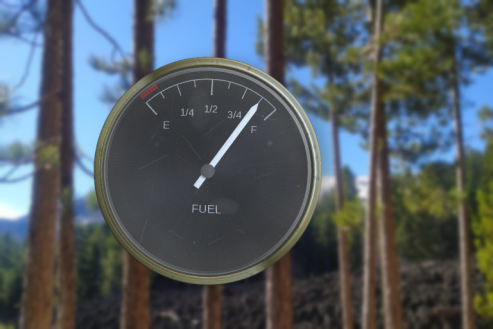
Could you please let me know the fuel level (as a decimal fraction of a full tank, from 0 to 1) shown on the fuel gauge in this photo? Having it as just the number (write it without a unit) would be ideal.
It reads 0.875
